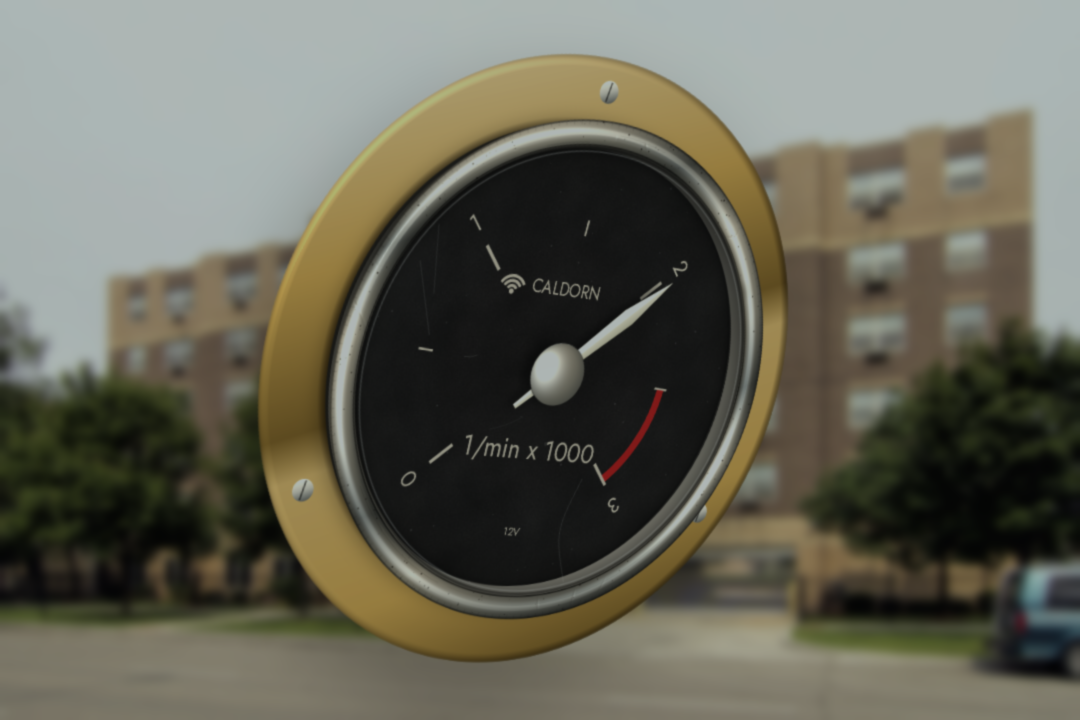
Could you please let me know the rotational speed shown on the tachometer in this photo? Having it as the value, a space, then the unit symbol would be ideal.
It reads 2000 rpm
